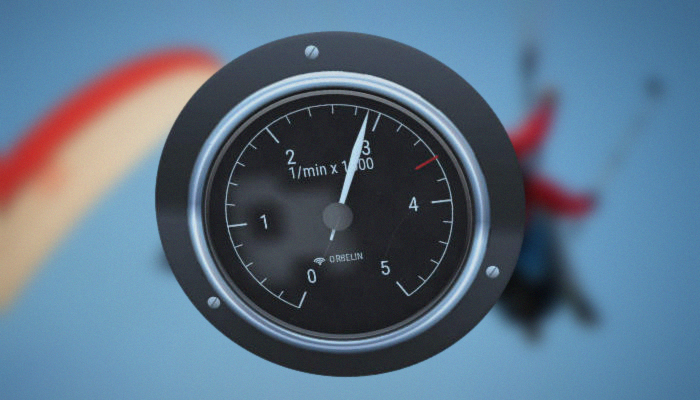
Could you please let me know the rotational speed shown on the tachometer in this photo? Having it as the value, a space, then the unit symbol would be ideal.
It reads 2900 rpm
